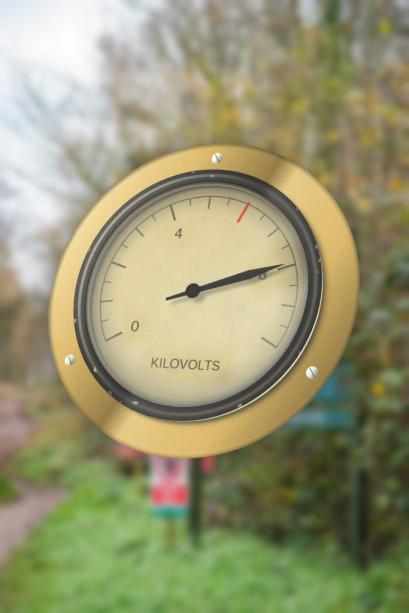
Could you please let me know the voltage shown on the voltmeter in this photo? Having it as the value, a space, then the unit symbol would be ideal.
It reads 8 kV
